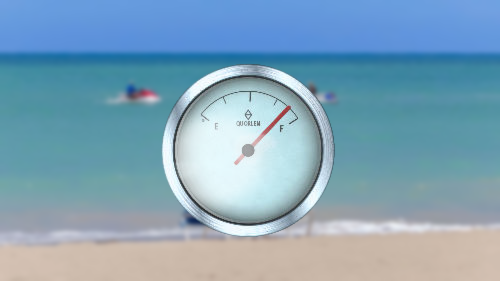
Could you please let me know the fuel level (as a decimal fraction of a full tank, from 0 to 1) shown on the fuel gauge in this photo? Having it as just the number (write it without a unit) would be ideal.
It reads 0.875
